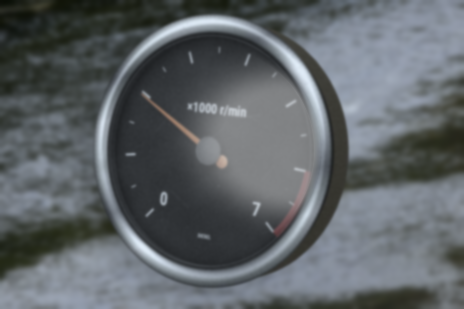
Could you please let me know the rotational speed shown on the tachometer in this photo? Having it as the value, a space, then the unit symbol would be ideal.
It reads 2000 rpm
